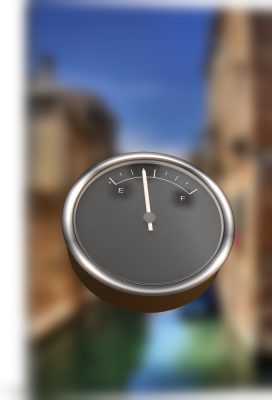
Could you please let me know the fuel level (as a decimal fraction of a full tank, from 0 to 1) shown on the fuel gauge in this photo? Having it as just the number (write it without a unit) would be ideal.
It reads 0.375
